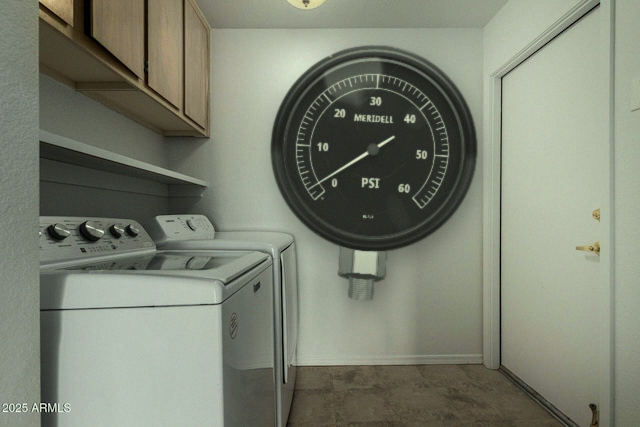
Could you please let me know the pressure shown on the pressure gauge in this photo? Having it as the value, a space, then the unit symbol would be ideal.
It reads 2 psi
